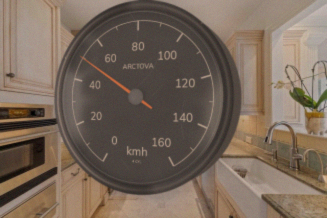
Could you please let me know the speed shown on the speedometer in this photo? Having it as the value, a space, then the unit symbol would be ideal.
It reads 50 km/h
